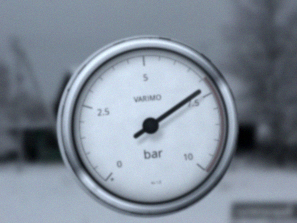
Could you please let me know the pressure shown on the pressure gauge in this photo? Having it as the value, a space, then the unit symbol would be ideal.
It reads 7.25 bar
